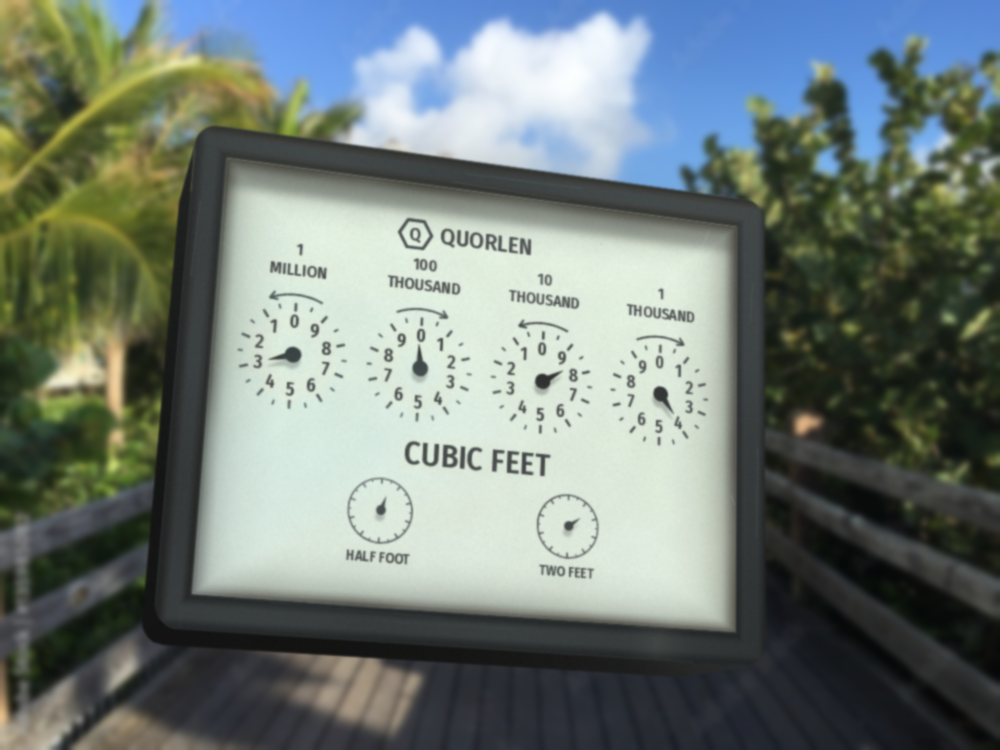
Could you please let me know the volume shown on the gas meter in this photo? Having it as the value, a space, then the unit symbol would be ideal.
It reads 298400 ft³
